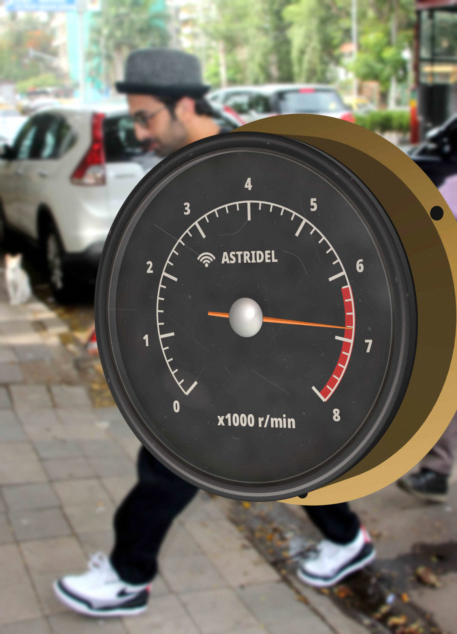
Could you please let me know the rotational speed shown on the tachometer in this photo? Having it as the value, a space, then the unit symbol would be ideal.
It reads 6800 rpm
